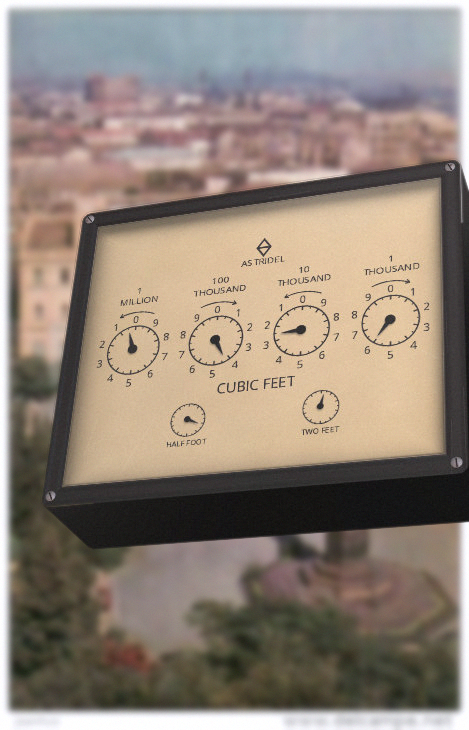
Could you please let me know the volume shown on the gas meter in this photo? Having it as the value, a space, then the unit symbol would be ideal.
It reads 42600 ft³
